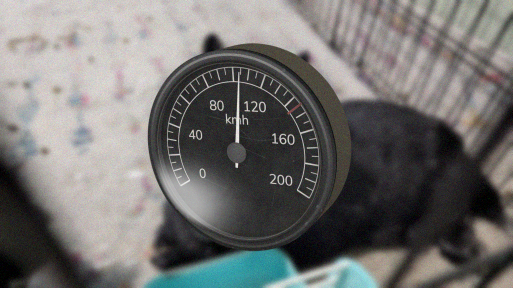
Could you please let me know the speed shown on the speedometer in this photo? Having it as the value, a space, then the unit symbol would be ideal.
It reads 105 km/h
